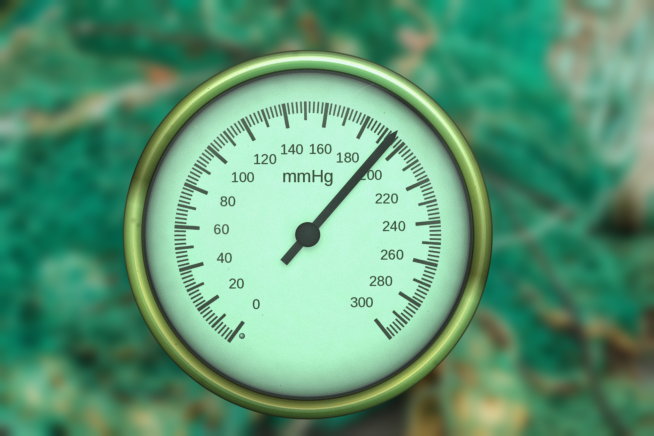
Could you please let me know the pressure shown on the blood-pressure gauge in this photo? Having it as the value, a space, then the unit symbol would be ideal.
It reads 194 mmHg
